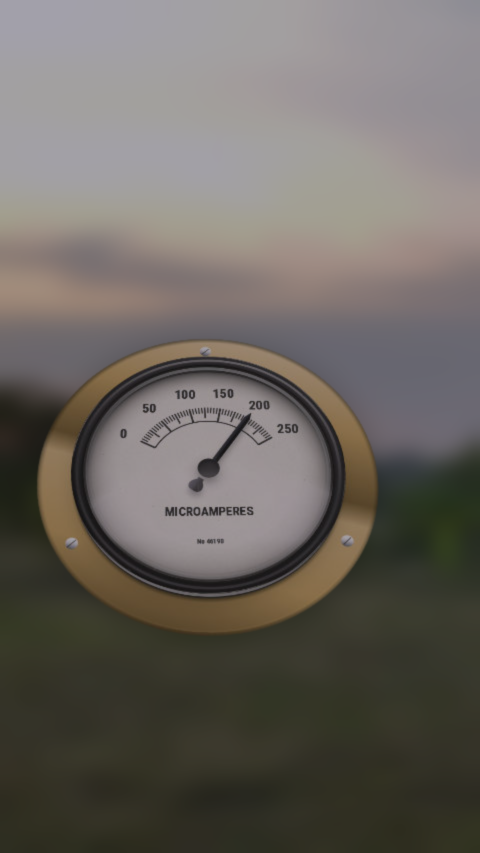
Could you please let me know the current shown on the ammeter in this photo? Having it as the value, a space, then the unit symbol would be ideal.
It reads 200 µA
